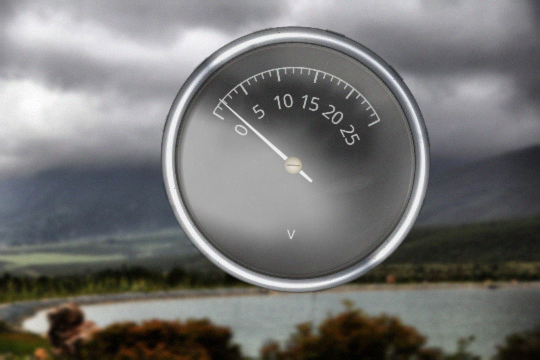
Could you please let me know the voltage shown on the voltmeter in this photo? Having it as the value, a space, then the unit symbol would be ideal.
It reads 2 V
